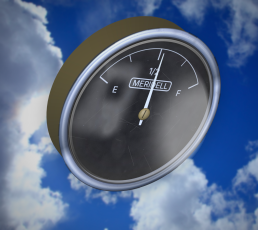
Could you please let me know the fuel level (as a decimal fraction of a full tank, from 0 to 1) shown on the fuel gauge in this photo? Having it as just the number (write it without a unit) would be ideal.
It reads 0.5
